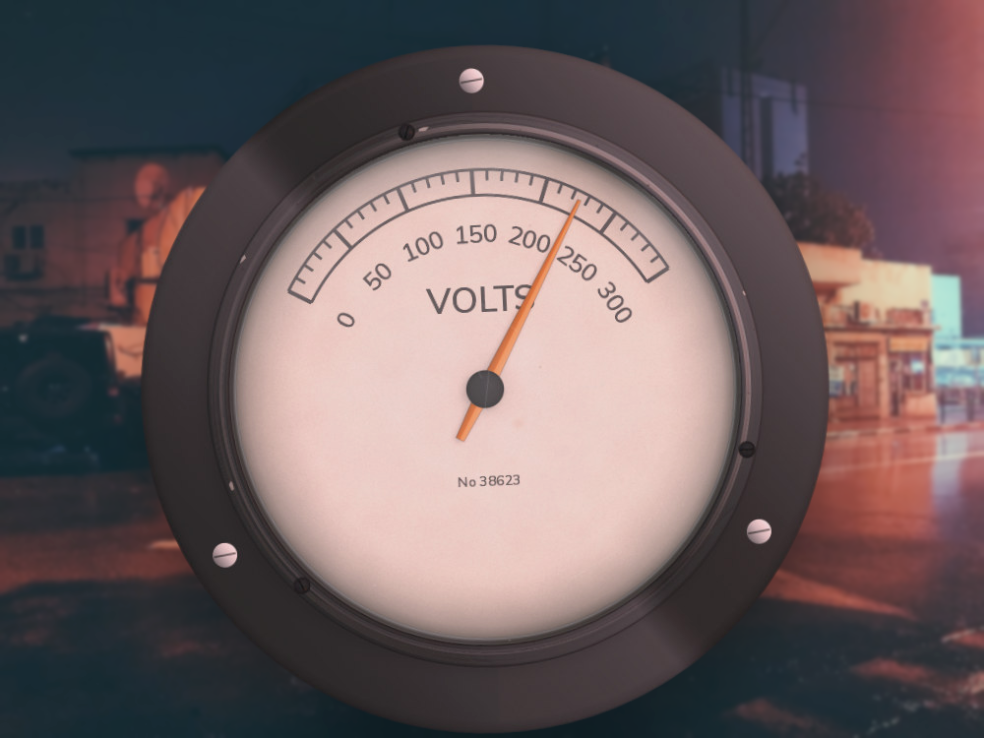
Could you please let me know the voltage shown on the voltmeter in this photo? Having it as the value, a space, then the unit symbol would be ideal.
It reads 225 V
